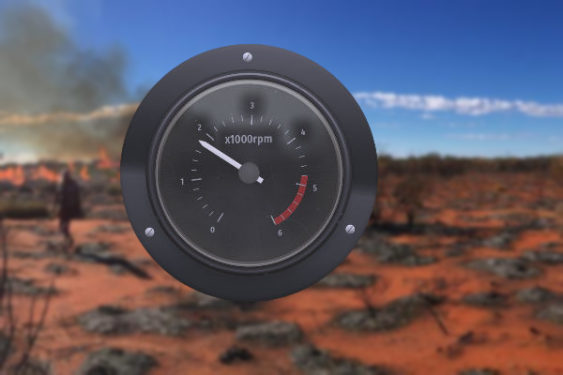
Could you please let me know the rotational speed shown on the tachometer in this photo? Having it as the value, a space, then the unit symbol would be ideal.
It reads 1800 rpm
